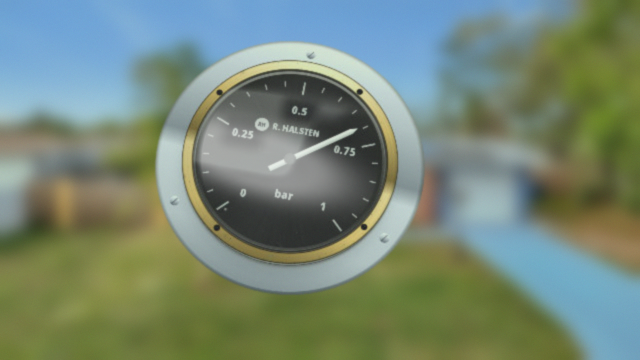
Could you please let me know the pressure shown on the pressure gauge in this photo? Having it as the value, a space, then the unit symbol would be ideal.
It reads 0.7 bar
